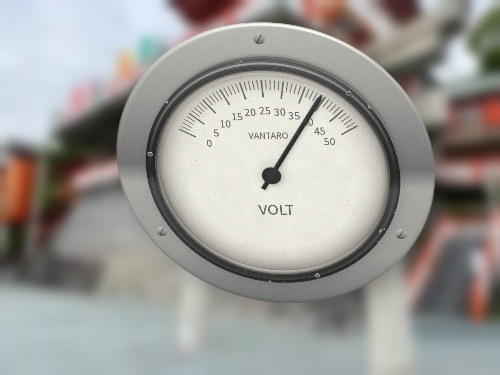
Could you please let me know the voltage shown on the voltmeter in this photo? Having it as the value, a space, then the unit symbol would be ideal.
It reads 39 V
